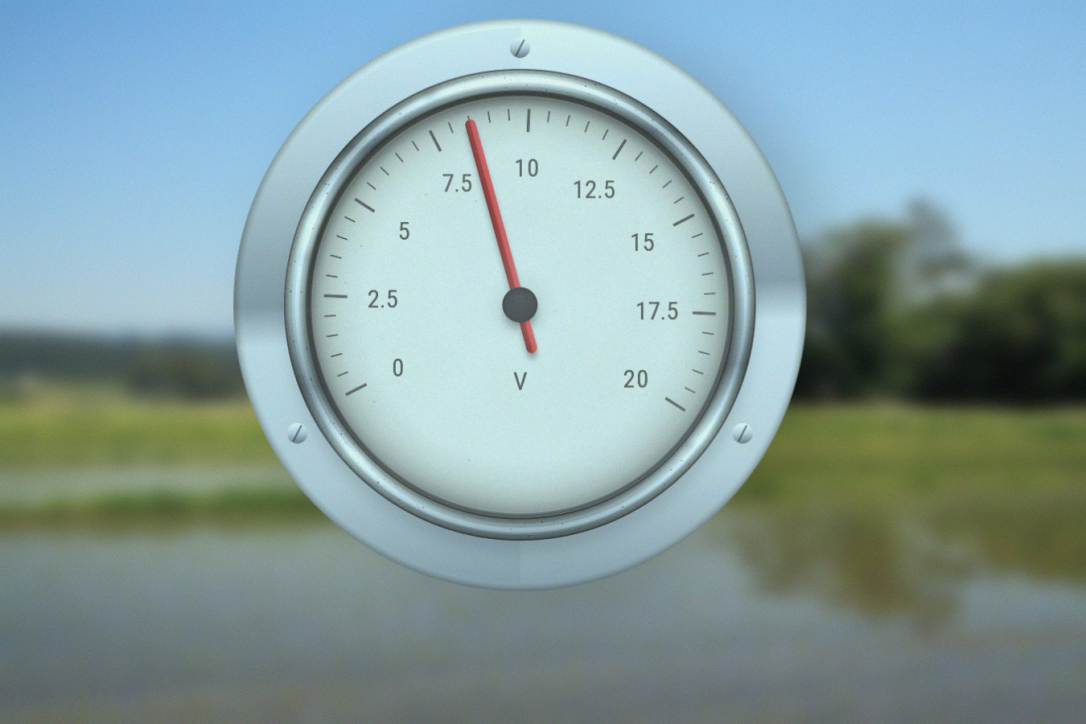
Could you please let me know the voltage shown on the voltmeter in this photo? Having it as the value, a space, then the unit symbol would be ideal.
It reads 8.5 V
